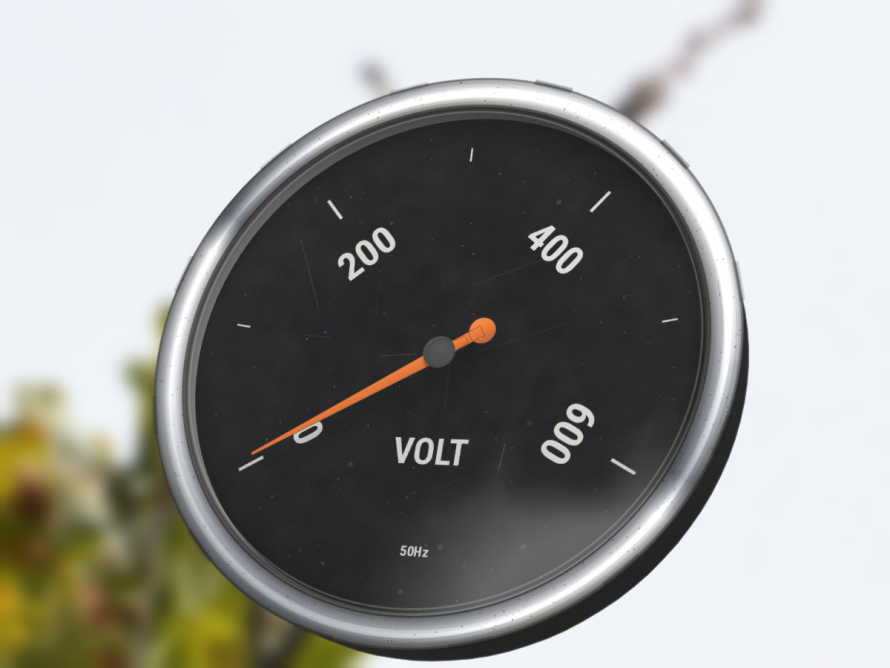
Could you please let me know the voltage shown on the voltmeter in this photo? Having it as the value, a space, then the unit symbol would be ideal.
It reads 0 V
